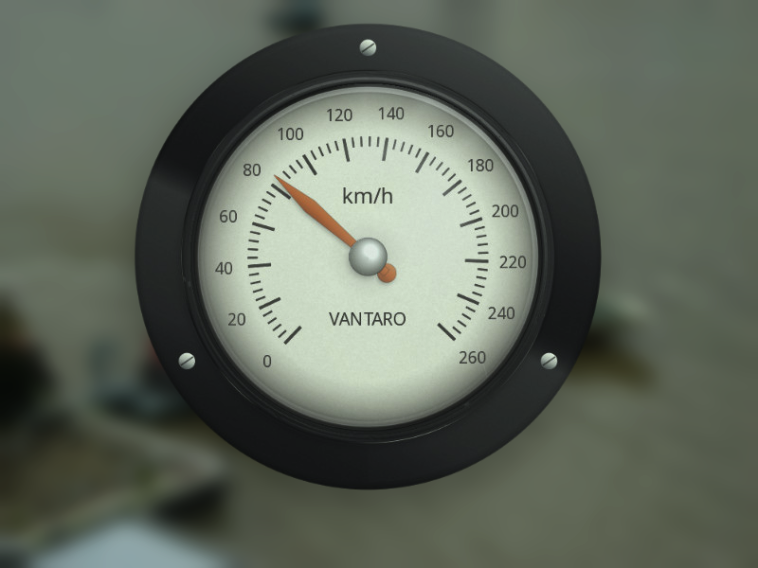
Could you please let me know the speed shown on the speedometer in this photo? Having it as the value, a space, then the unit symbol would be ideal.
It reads 84 km/h
